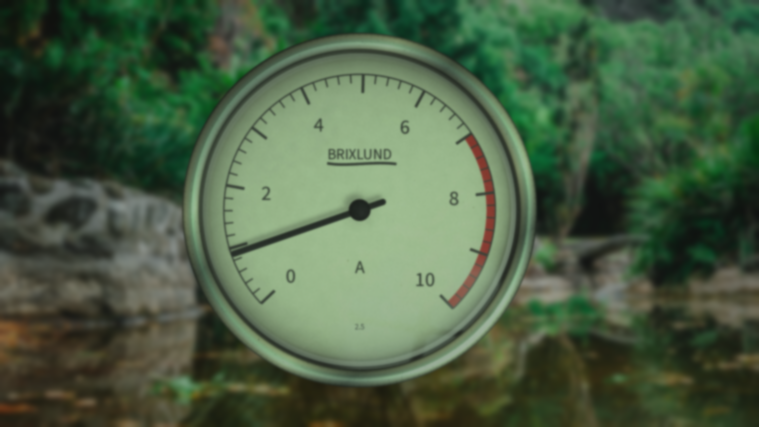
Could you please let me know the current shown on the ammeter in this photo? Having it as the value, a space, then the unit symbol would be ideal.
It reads 0.9 A
